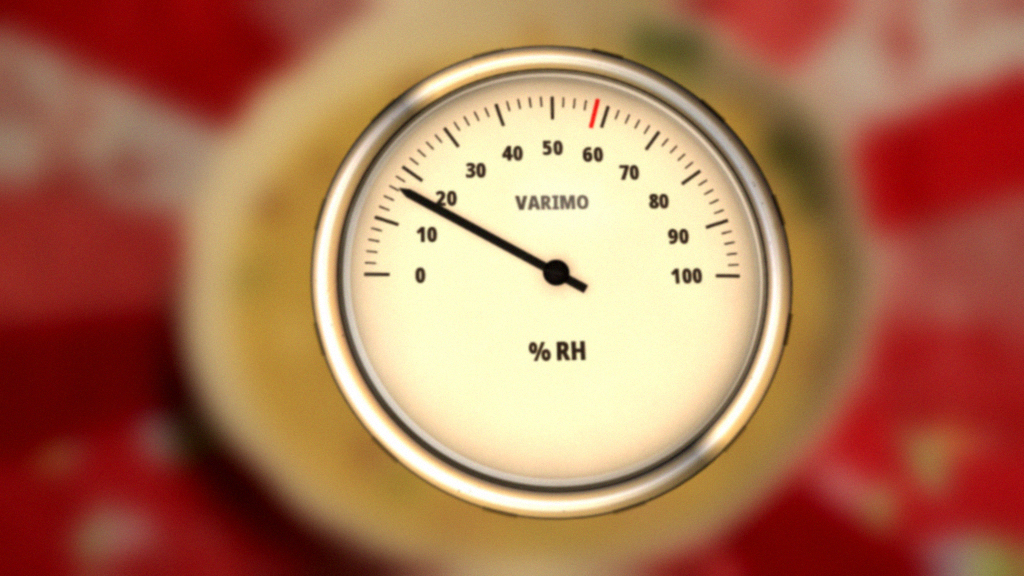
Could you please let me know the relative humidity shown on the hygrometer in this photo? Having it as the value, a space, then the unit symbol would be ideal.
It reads 16 %
